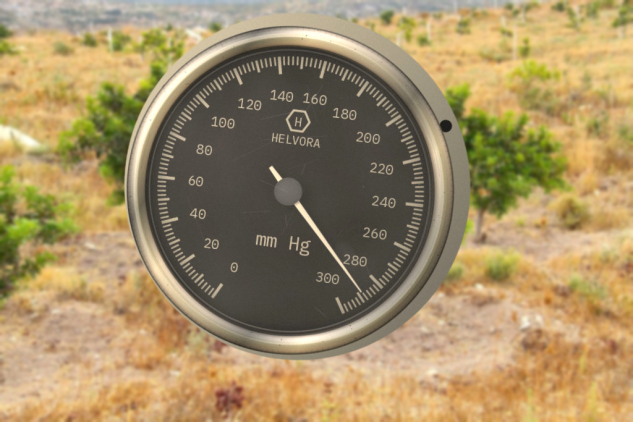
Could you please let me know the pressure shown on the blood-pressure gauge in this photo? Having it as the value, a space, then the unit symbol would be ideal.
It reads 288 mmHg
